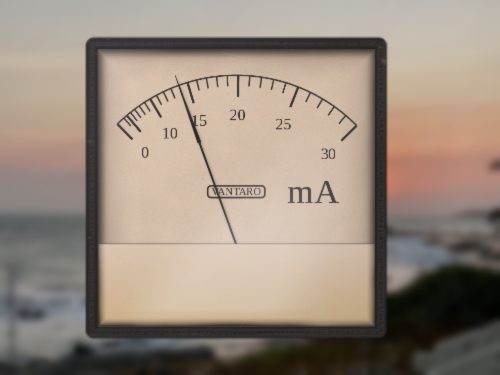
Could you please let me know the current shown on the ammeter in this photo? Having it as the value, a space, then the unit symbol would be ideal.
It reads 14 mA
